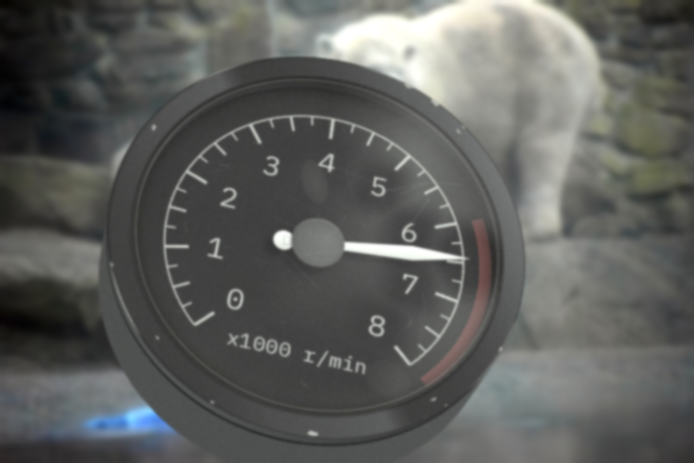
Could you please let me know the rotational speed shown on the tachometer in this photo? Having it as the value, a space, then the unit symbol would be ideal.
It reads 6500 rpm
